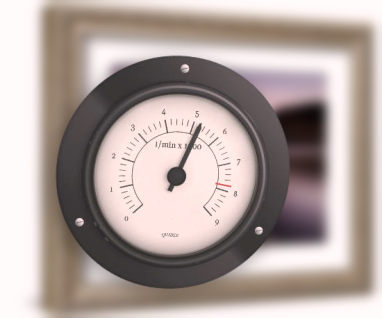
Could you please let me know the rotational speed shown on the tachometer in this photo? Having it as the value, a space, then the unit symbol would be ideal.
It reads 5200 rpm
